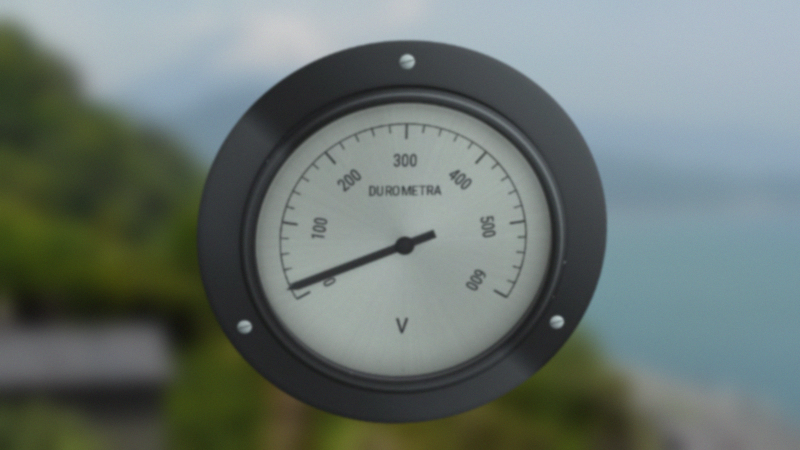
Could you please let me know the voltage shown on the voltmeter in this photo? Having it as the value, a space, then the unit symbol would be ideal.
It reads 20 V
